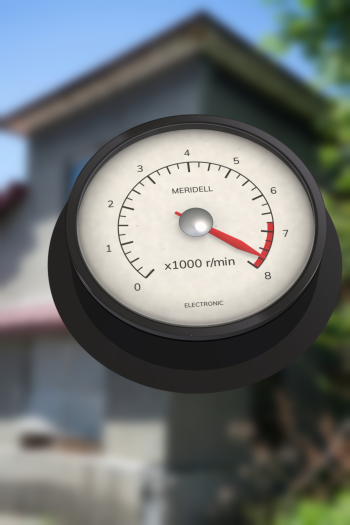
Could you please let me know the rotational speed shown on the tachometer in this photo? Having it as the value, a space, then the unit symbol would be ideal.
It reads 7750 rpm
